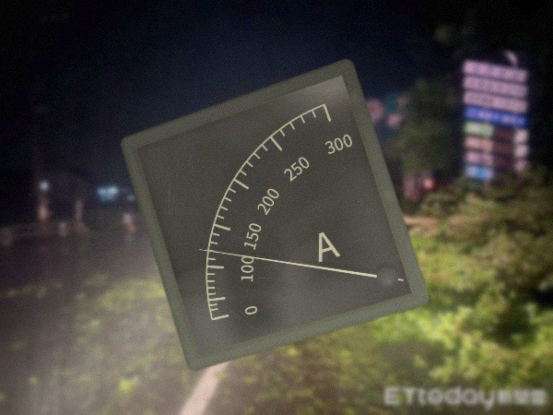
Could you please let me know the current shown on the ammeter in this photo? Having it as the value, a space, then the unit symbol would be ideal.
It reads 120 A
